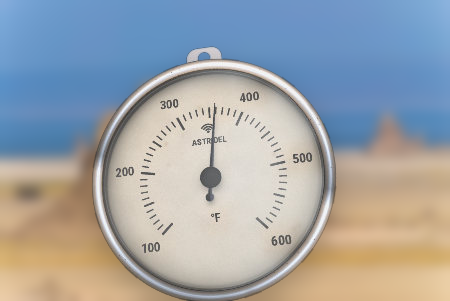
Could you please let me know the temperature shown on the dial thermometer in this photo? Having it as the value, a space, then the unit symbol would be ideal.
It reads 360 °F
